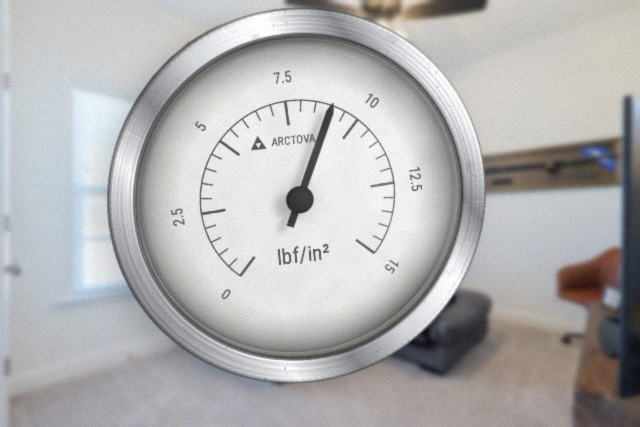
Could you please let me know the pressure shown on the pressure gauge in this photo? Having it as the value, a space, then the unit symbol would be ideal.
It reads 9 psi
